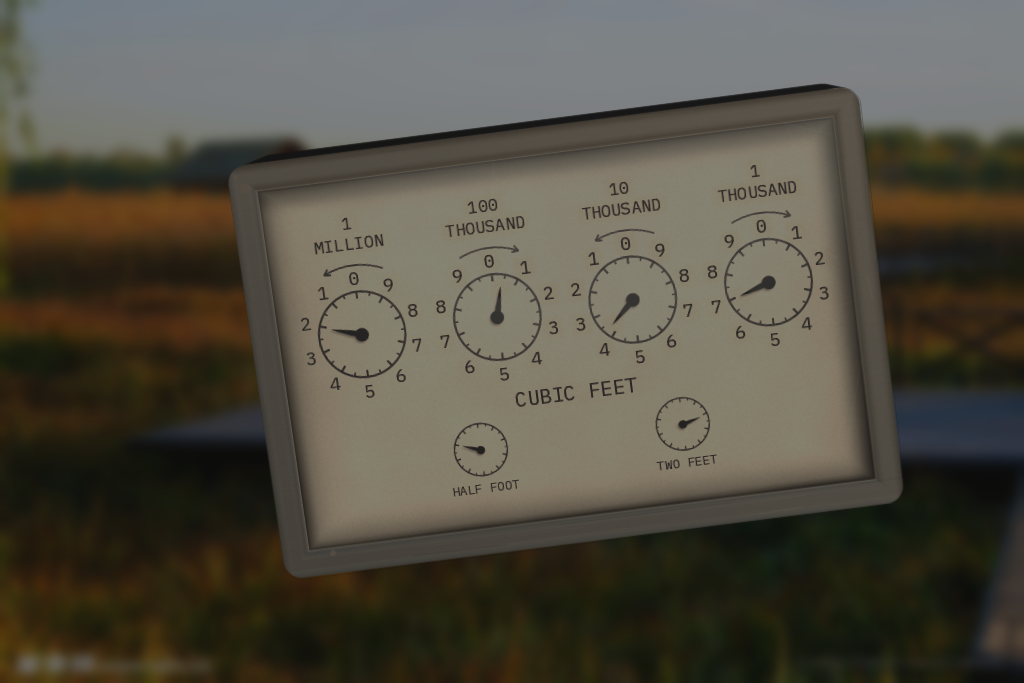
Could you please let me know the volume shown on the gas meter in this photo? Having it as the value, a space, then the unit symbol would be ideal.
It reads 203700 ft³
